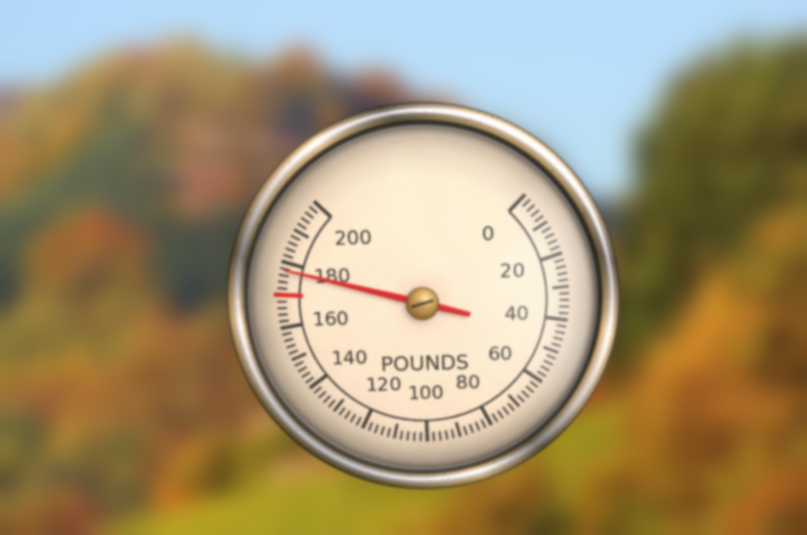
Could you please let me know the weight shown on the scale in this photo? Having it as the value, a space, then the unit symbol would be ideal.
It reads 178 lb
